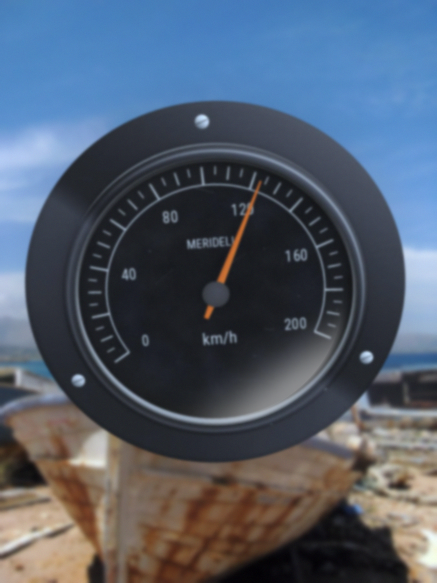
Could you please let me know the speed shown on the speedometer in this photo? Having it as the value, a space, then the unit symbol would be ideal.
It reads 122.5 km/h
